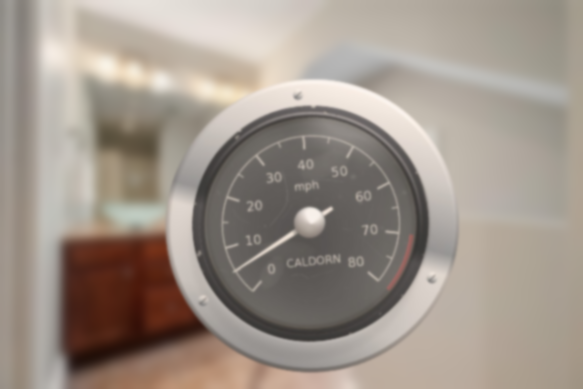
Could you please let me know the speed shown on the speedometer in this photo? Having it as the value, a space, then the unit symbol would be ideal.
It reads 5 mph
